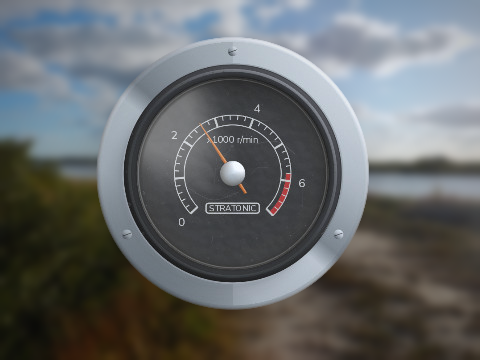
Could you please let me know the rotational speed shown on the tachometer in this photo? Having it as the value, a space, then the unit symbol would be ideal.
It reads 2600 rpm
